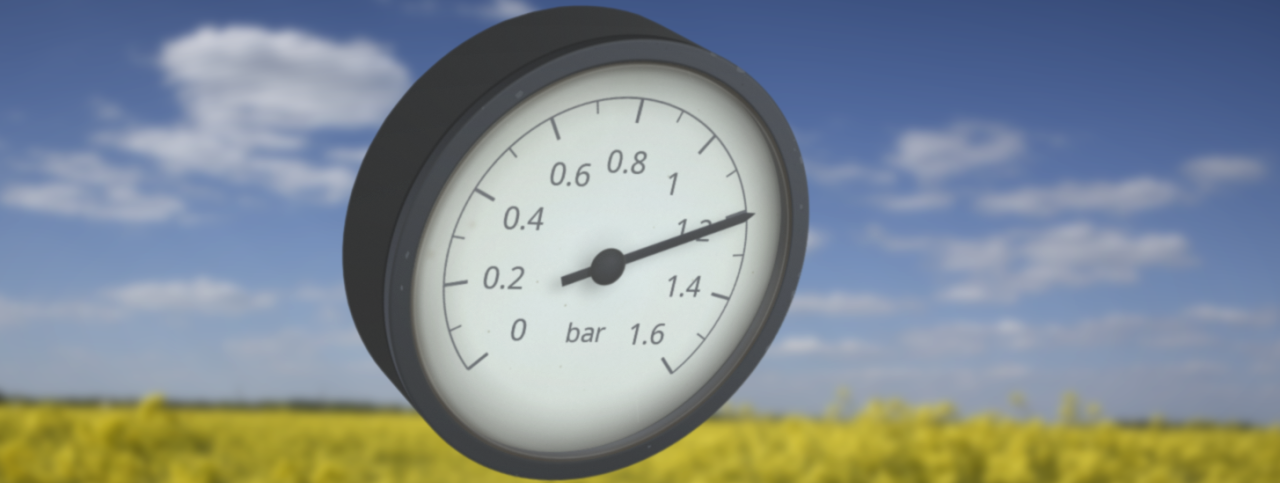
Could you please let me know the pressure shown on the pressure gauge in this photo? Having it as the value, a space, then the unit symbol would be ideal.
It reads 1.2 bar
